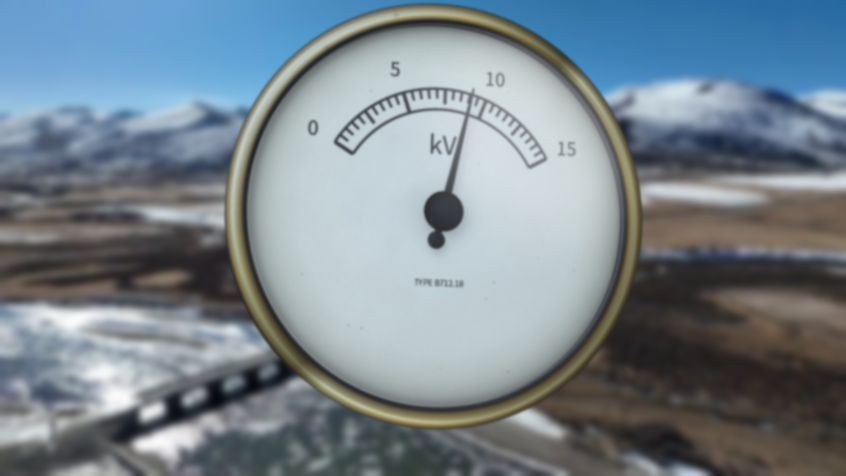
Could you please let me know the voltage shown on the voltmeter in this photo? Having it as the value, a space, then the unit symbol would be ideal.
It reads 9 kV
